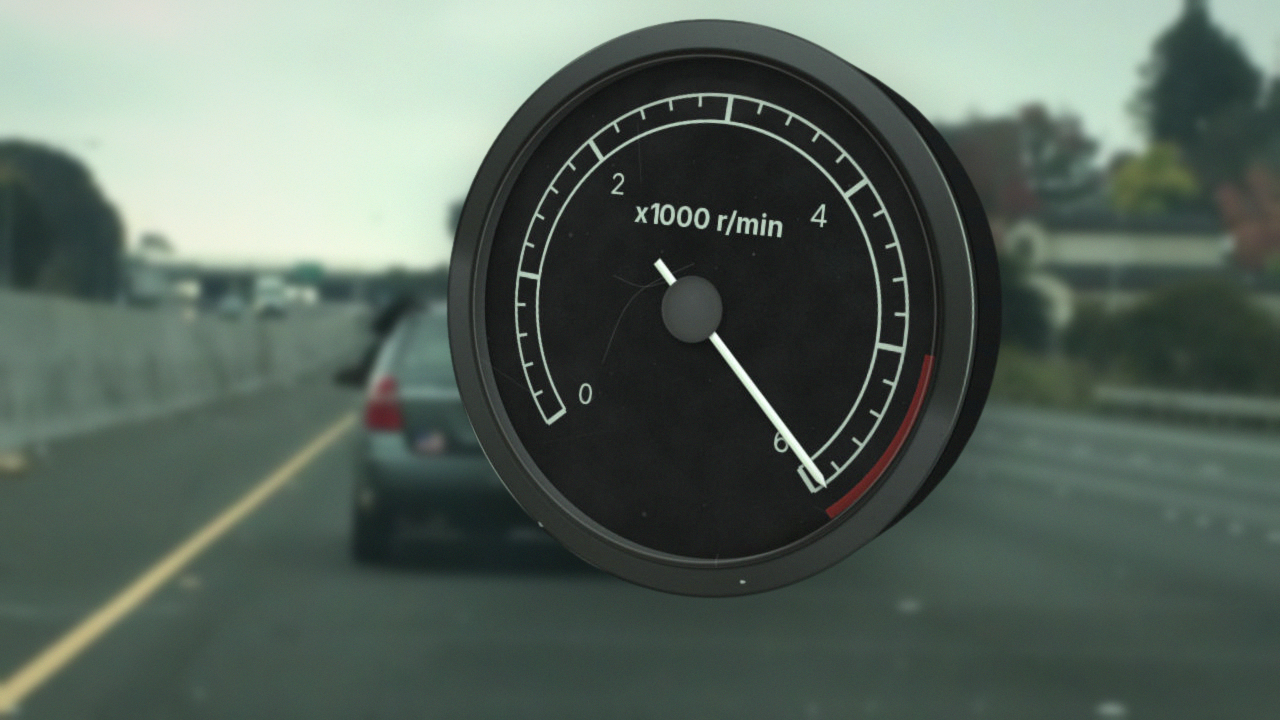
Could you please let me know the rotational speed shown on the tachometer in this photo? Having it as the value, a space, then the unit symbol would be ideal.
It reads 5900 rpm
